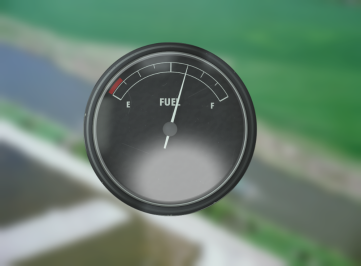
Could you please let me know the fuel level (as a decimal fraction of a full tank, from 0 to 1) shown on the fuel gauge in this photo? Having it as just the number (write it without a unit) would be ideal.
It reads 0.625
